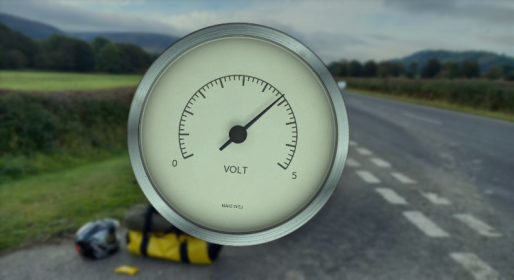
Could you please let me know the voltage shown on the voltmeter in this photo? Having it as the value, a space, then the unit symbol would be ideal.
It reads 3.4 V
